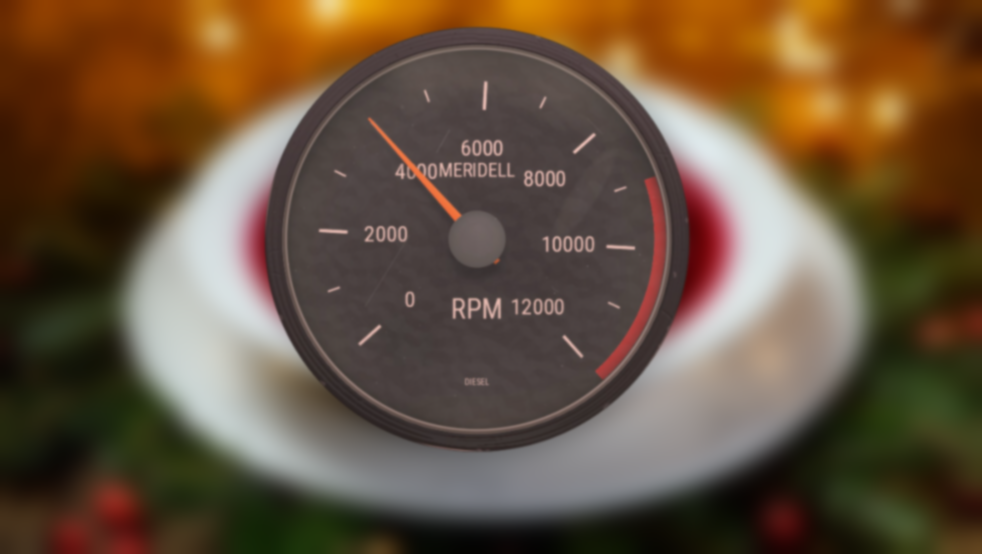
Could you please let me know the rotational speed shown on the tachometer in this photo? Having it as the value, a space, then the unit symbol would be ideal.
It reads 4000 rpm
